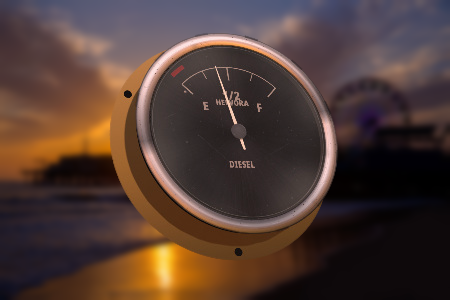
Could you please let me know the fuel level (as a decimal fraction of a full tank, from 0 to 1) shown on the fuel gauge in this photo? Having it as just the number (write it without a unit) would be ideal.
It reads 0.375
